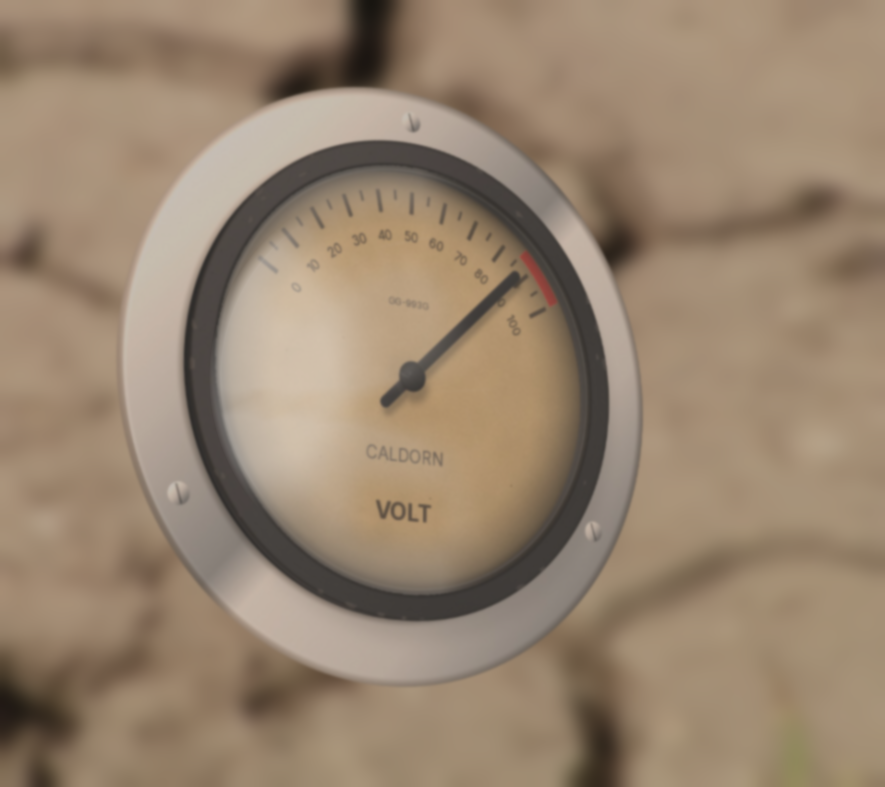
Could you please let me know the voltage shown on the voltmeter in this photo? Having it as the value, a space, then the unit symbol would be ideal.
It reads 87.5 V
